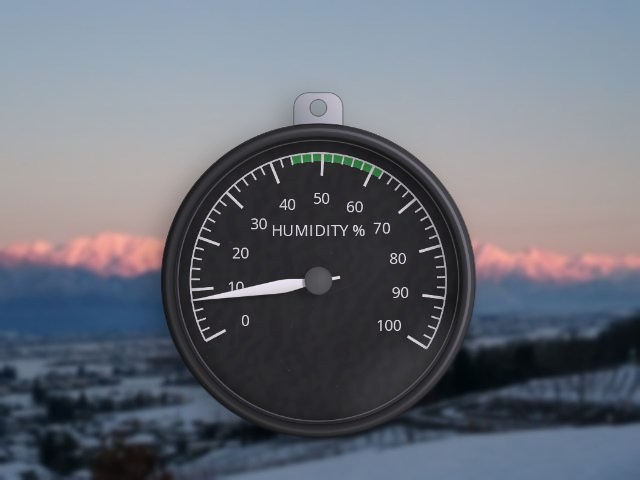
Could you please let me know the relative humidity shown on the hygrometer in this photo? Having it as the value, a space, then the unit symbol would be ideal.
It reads 8 %
